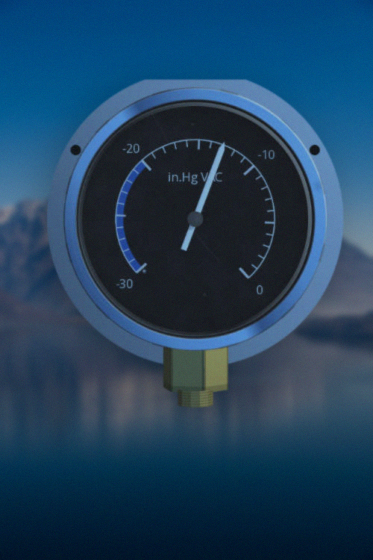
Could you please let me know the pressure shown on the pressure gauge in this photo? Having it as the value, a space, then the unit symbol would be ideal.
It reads -13 inHg
